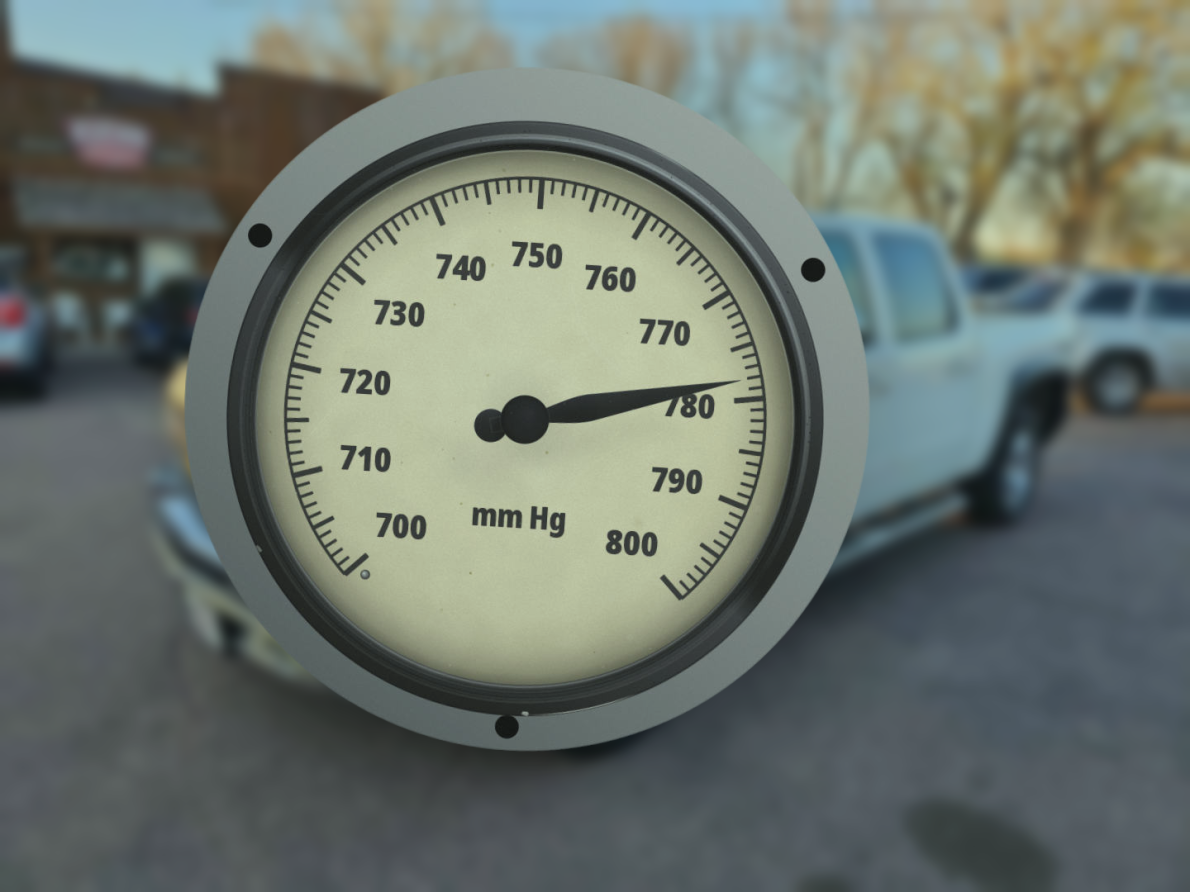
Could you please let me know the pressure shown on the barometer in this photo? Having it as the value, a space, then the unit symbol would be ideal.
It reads 778 mmHg
